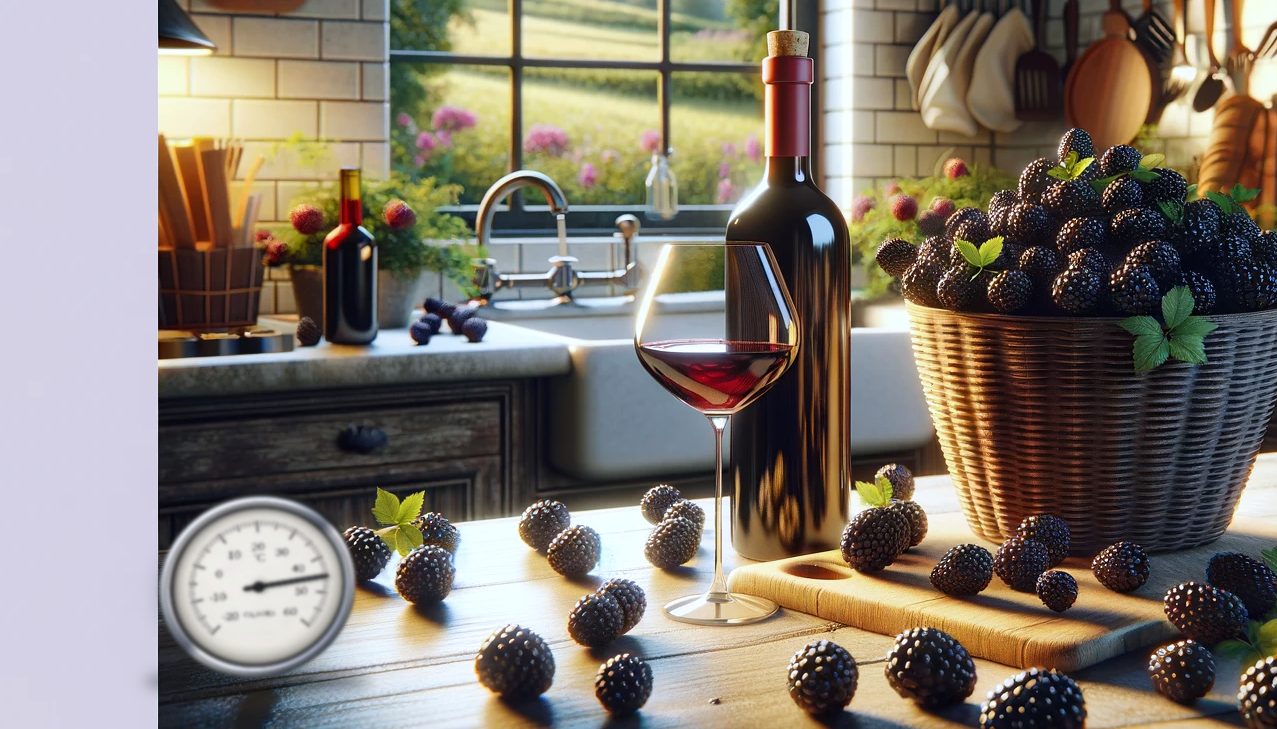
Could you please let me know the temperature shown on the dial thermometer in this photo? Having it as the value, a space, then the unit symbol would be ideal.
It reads 45 °C
